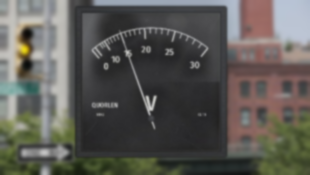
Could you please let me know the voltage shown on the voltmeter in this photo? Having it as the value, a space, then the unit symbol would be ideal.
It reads 15 V
